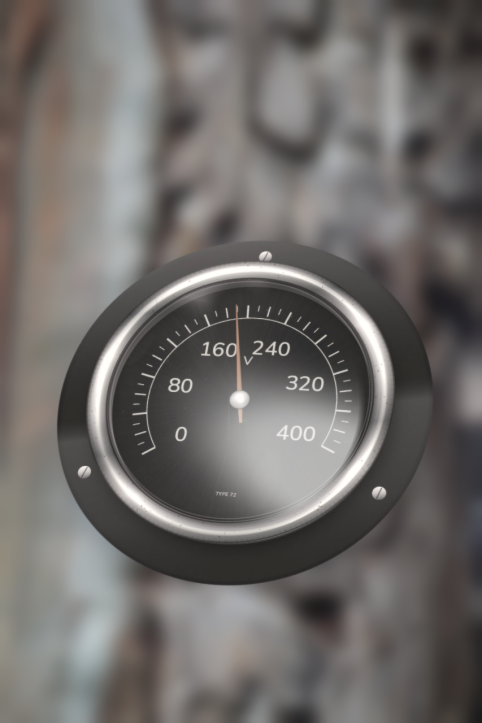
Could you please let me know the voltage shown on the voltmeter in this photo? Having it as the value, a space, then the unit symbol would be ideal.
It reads 190 V
